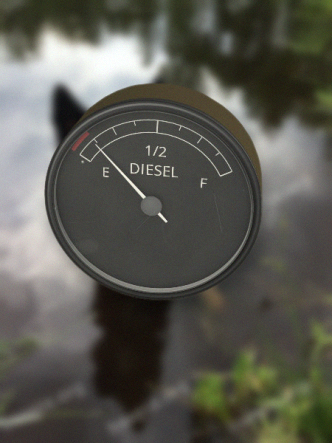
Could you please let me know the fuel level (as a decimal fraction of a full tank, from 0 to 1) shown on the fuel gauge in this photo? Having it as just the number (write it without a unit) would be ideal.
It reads 0.125
